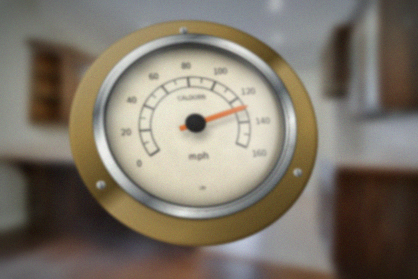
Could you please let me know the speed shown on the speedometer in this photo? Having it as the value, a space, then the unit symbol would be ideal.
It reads 130 mph
